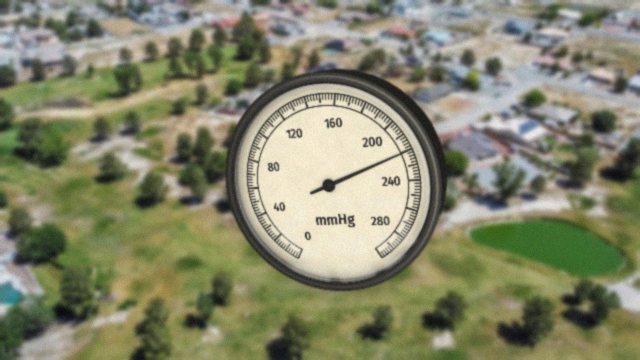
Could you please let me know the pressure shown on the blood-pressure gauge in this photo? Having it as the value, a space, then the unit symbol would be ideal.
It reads 220 mmHg
